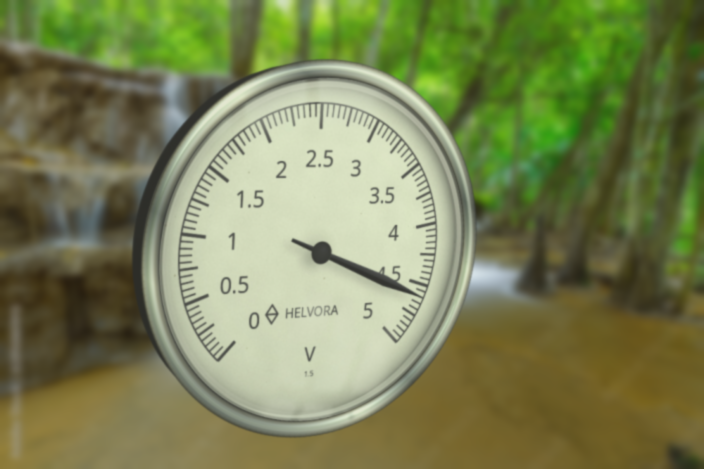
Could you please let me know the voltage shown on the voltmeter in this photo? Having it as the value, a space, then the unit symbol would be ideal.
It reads 4.6 V
